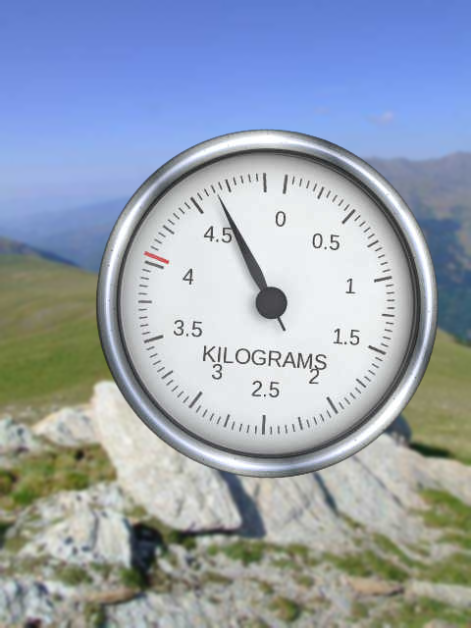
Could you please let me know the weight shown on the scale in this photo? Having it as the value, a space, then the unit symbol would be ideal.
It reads 4.65 kg
